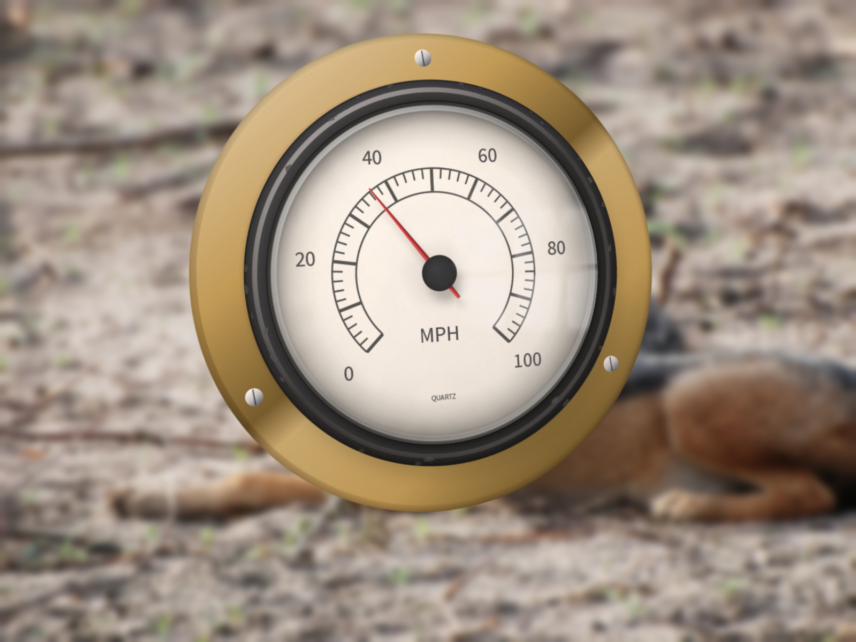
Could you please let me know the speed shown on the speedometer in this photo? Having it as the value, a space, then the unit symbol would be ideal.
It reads 36 mph
